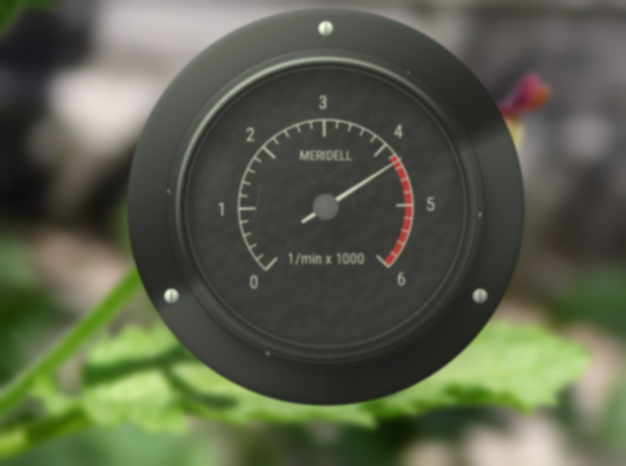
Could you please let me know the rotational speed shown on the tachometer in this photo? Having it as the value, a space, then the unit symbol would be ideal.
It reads 4300 rpm
